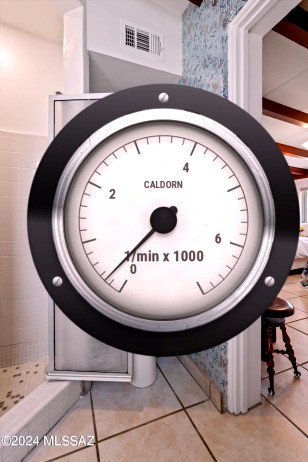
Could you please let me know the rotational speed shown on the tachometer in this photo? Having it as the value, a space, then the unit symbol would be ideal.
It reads 300 rpm
